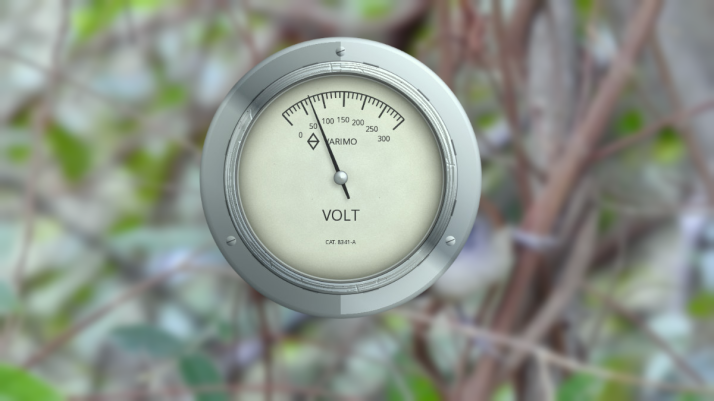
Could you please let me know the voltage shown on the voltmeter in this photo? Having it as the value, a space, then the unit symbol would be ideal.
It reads 70 V
